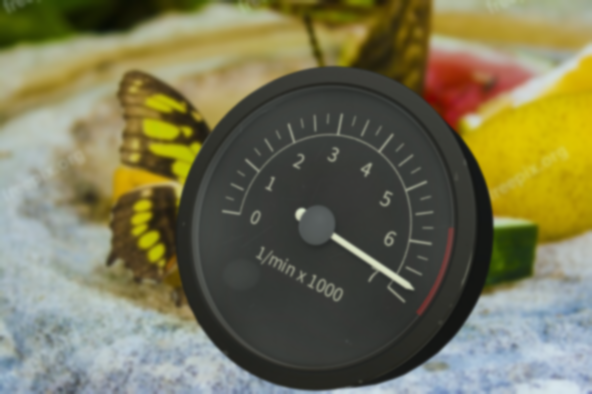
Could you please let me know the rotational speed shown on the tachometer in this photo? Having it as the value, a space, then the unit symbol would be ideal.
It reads 6750 rpm
